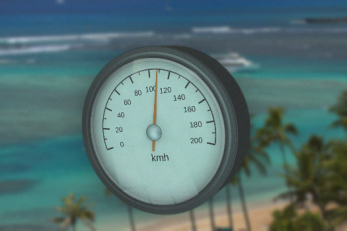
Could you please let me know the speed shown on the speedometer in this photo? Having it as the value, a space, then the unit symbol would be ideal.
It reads 110 km/h
